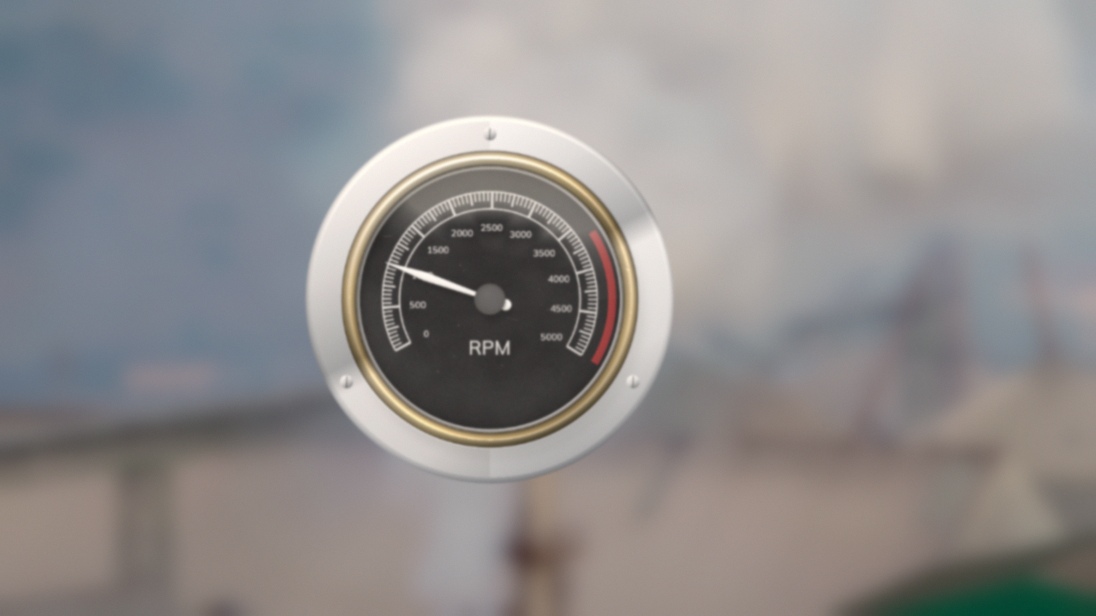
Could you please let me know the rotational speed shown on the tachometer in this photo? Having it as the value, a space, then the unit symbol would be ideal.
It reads 1000 rpm
